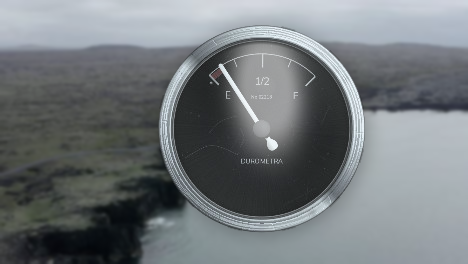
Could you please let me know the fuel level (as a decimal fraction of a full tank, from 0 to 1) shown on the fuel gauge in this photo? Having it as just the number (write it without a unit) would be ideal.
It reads 0.125
